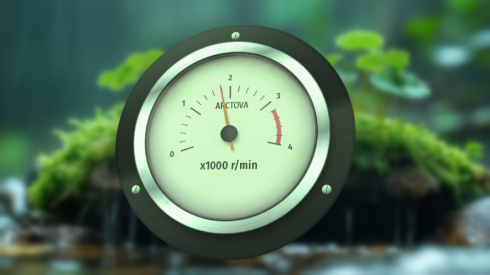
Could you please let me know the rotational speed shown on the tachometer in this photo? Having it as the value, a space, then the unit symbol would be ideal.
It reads 1800 rpm
